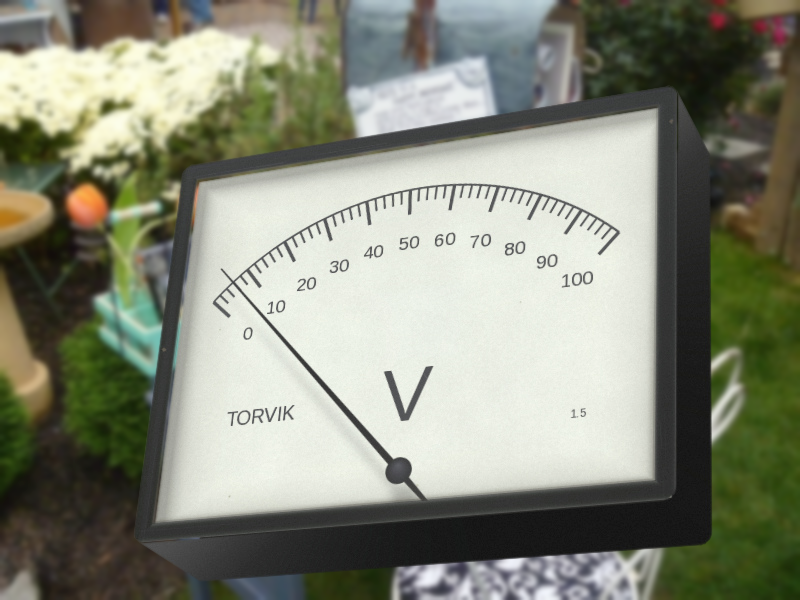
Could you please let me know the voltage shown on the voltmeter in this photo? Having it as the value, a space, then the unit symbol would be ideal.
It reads 6 V
